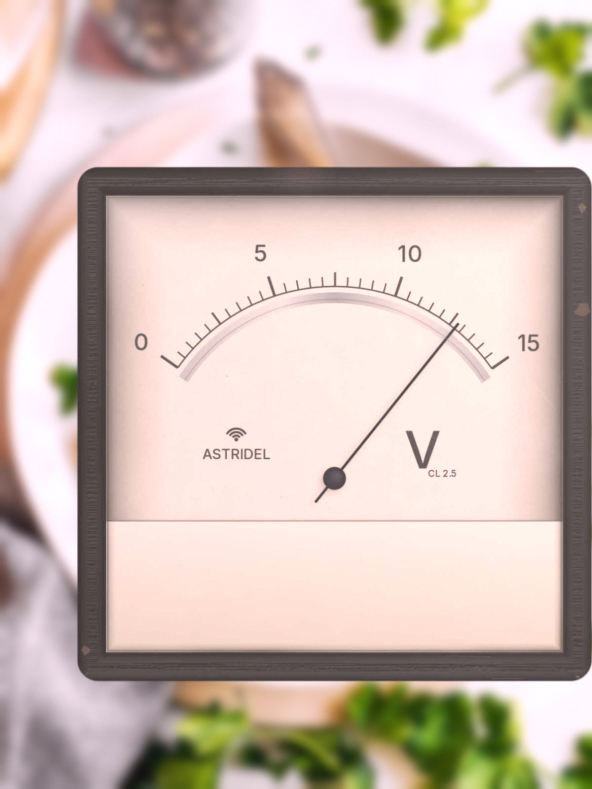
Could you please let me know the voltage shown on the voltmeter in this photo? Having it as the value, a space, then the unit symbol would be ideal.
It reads 12.75 V
